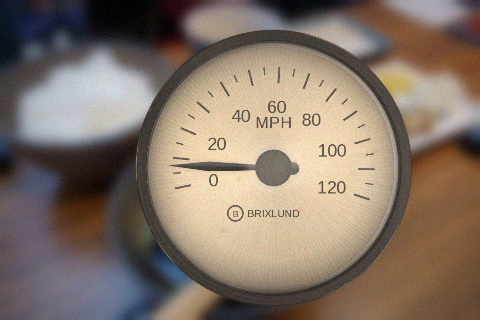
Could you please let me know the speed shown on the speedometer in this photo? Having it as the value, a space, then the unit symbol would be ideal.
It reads 7.5 mph
